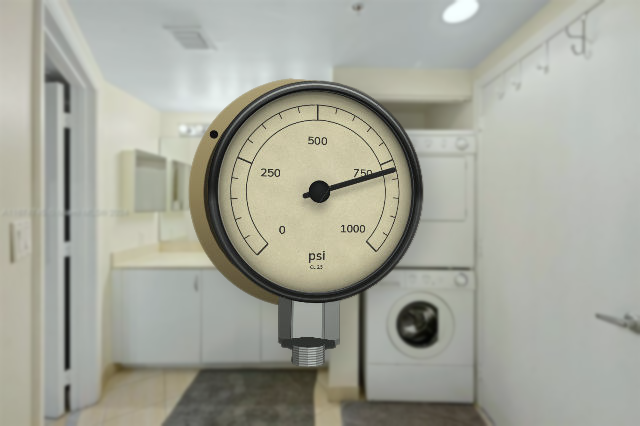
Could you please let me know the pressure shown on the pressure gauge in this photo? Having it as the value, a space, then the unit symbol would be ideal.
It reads 775 psi
